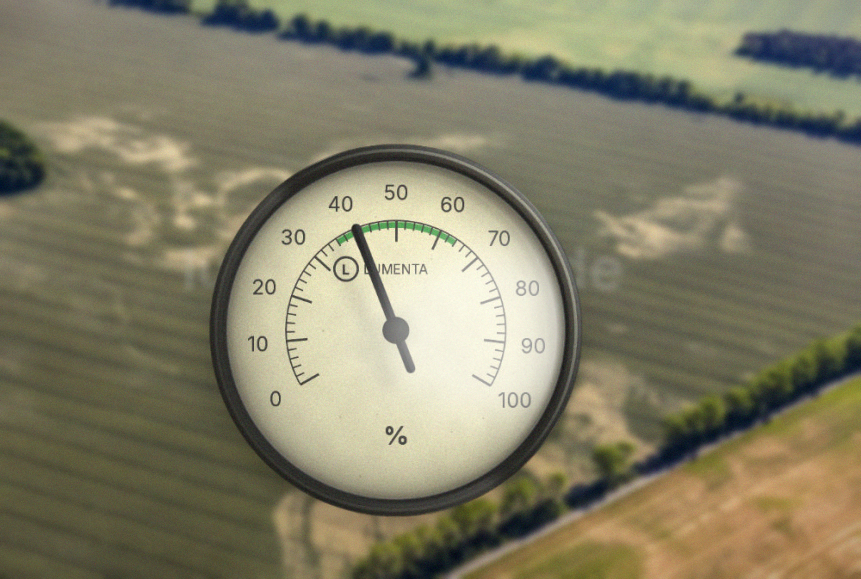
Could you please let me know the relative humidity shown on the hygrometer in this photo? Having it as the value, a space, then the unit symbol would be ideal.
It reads 41 %
